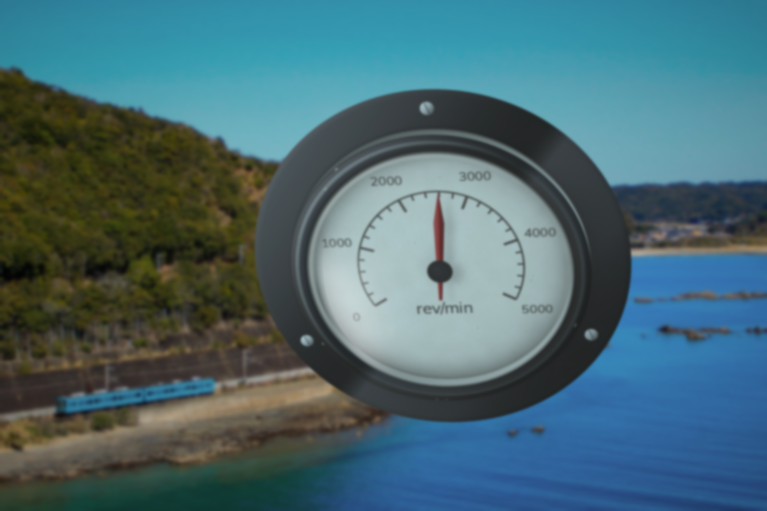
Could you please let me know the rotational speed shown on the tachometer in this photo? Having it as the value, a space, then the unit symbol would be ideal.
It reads 2600 rpm
